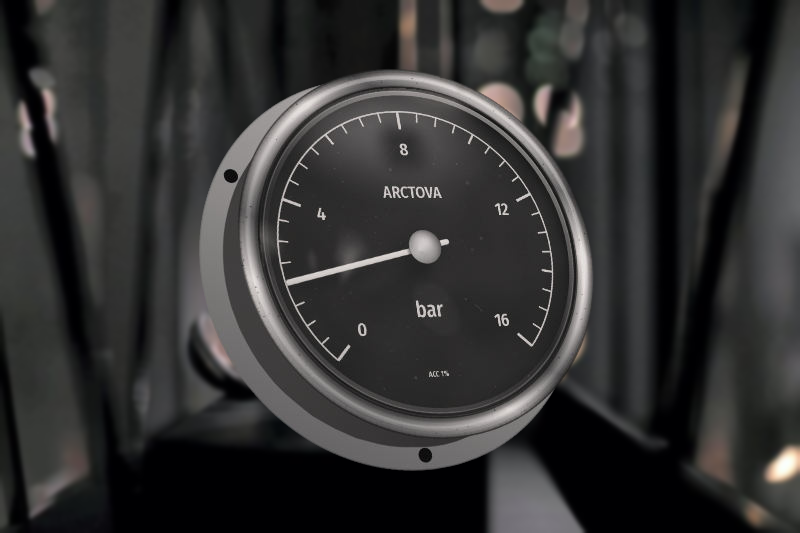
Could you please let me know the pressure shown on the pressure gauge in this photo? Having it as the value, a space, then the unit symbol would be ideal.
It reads 2 bar
